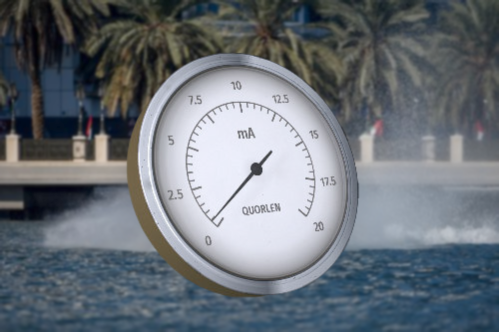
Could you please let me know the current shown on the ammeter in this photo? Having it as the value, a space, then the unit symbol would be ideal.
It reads 0.5 mA
